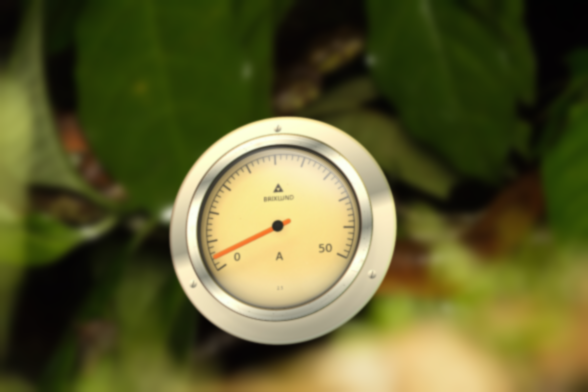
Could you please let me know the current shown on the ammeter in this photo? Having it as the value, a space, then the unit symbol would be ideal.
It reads 2 A
